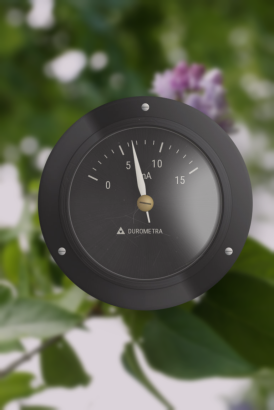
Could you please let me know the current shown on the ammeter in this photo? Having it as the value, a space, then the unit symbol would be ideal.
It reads 6.5 mA
